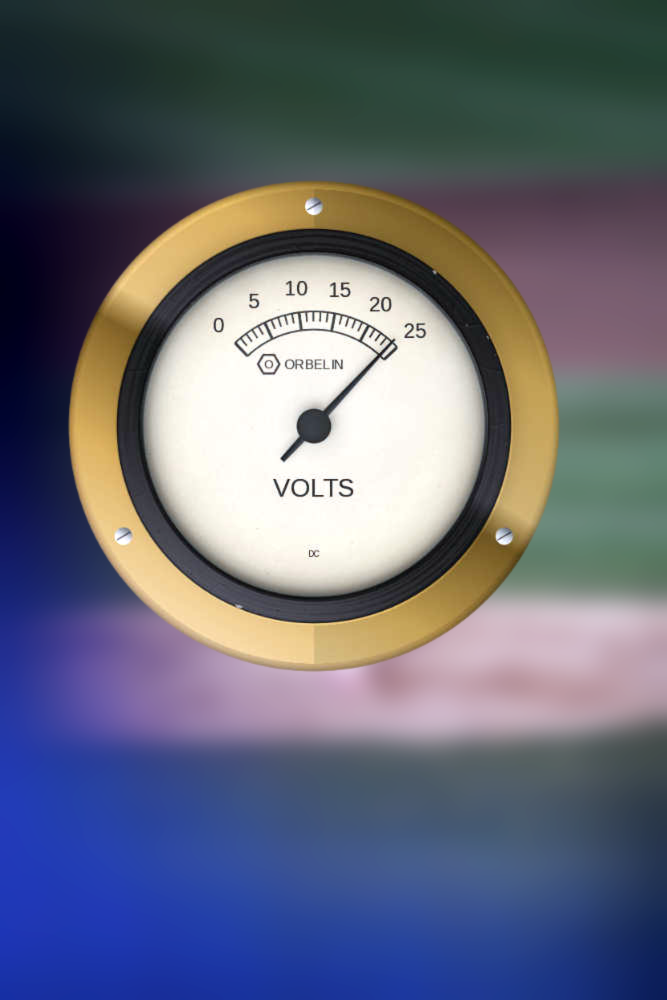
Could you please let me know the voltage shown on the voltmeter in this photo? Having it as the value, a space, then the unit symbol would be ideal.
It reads 24 V
